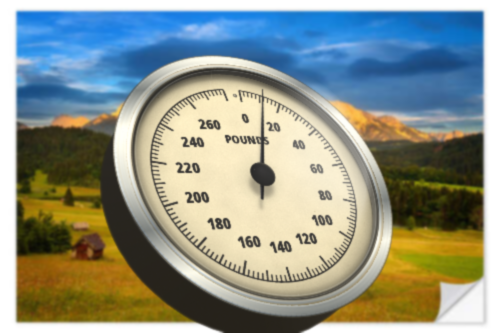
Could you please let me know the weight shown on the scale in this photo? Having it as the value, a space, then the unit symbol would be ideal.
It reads 10 lb
